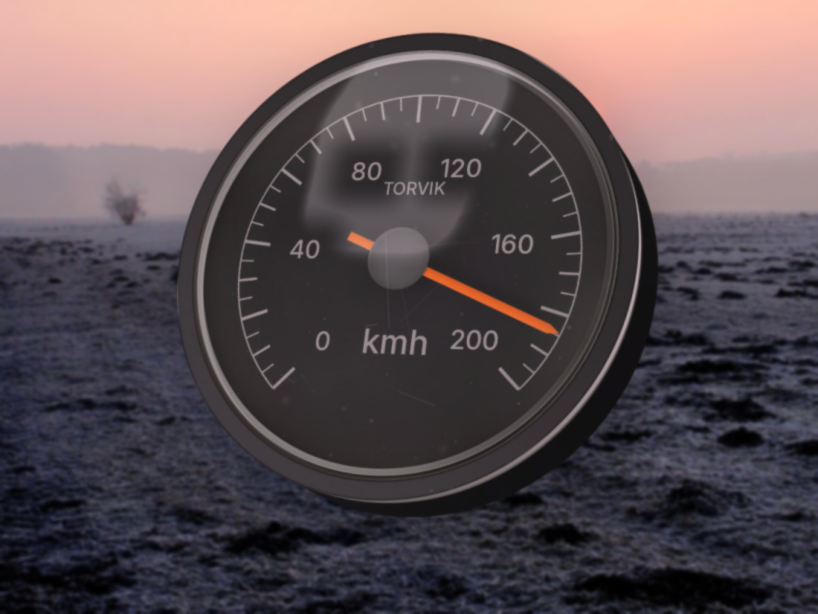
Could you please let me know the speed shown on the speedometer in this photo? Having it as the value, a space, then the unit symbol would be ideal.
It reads 185 km/h
